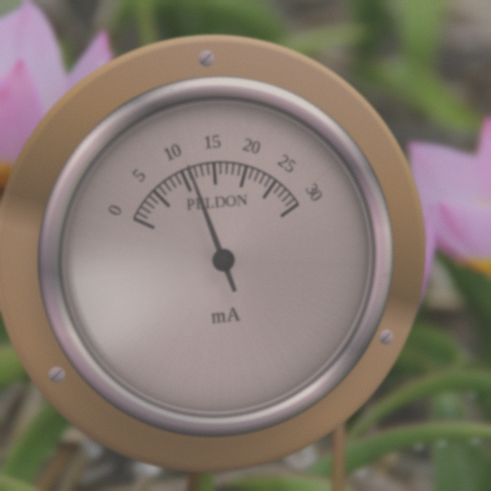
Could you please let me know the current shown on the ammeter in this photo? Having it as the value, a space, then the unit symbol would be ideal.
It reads 11 mA
